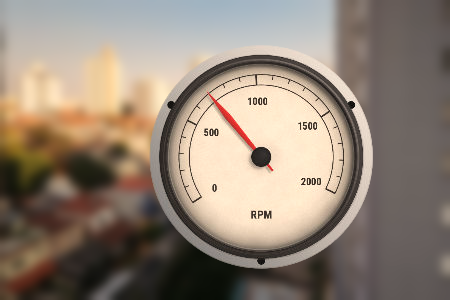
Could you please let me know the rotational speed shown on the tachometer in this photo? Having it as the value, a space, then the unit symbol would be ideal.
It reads 700 rpm
